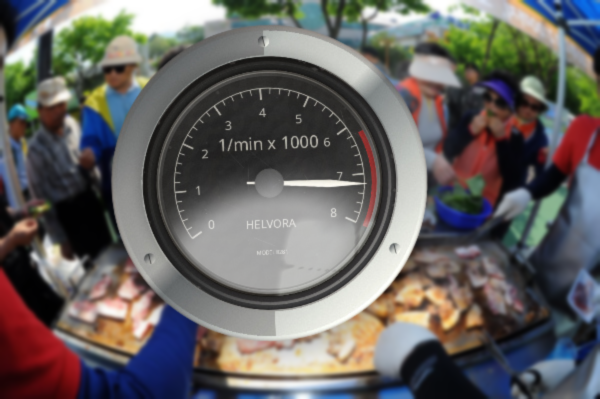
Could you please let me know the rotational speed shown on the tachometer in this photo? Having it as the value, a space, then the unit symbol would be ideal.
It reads 7200 rpm
